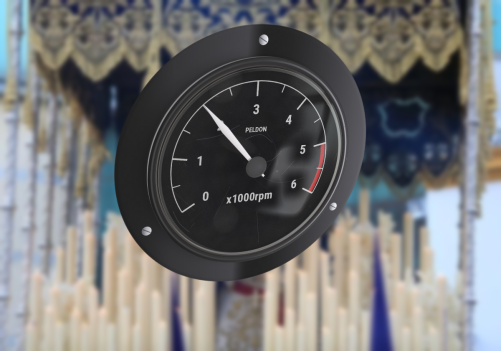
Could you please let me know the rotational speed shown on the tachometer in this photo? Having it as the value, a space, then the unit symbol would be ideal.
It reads 2000 rpm
